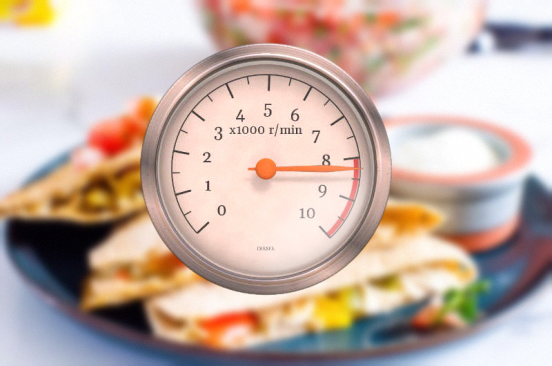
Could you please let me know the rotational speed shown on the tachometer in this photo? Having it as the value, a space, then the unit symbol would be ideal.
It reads 8250 rpm
